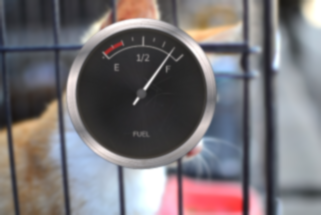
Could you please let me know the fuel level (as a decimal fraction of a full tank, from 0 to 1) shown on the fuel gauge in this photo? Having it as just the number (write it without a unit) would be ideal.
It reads 0.875
